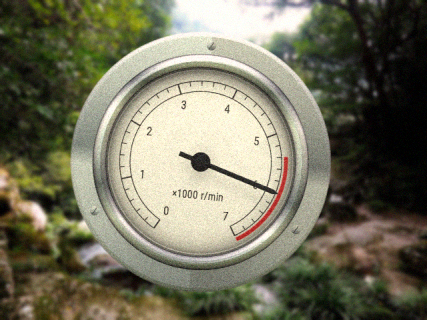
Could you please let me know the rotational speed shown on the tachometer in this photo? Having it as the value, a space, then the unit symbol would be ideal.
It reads 6000 rpm
